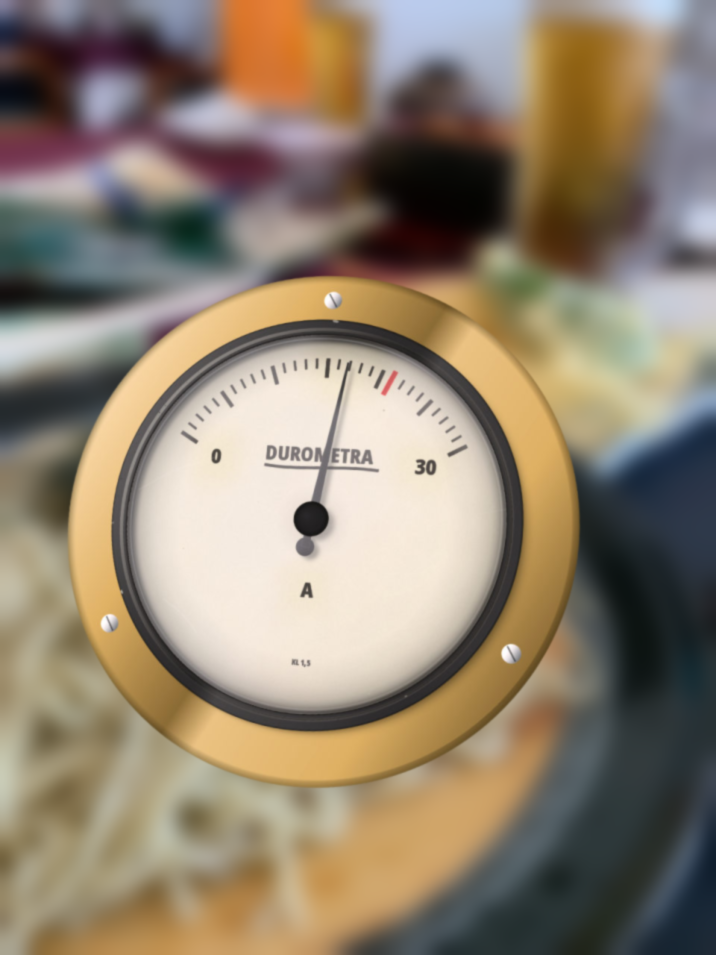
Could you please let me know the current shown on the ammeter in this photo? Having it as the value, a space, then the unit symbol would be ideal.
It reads 17 A
